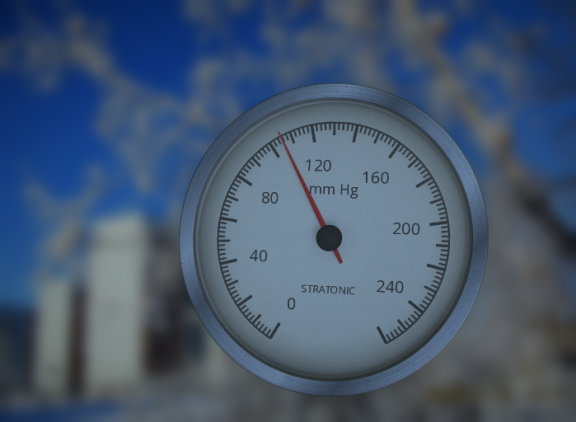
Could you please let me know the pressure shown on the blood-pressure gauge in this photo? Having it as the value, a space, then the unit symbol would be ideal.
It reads 106 mmHg
